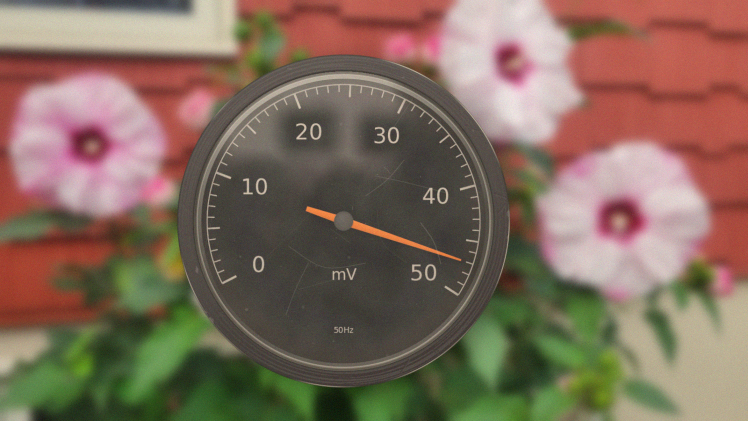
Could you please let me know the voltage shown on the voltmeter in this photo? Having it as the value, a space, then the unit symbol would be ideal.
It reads 47 mV
